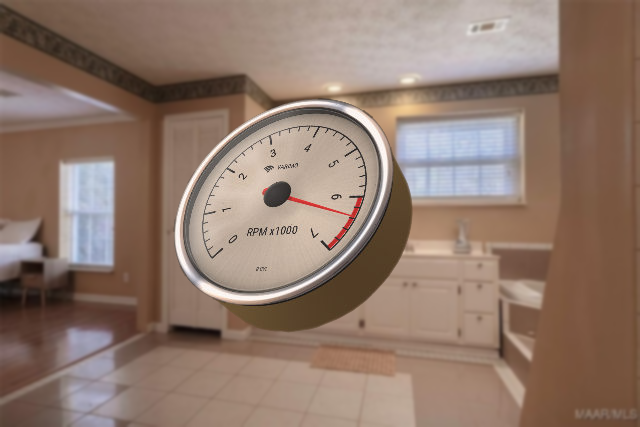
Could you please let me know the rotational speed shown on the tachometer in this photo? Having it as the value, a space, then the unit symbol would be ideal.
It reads 6400 rpm
